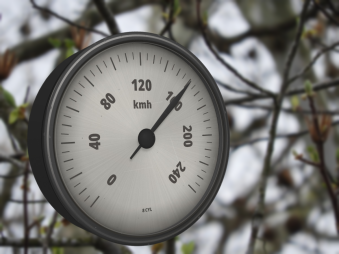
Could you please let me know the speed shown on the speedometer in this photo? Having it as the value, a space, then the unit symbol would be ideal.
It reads 160 km/h
